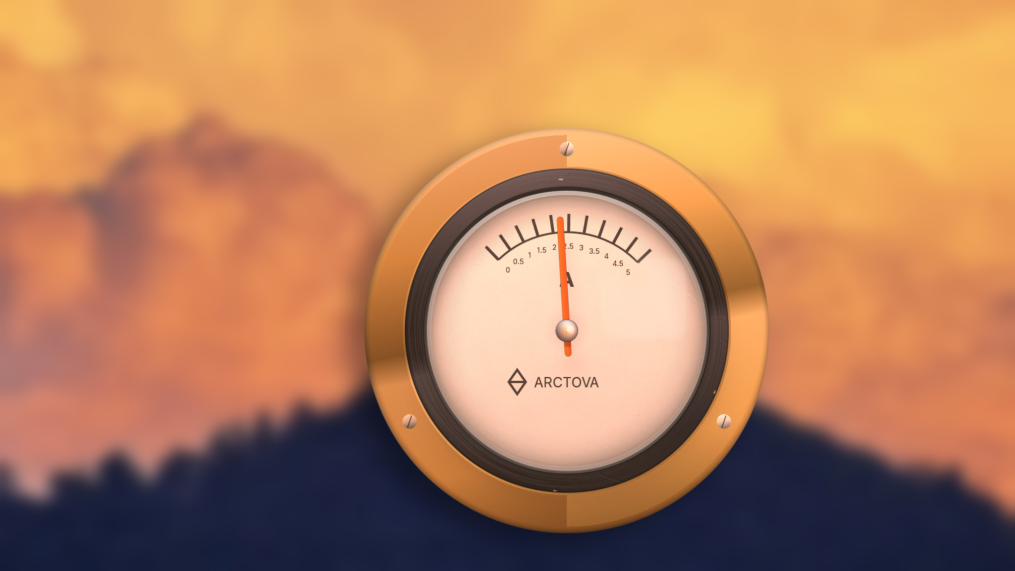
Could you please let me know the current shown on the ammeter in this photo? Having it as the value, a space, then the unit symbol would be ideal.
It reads 2.25 A
